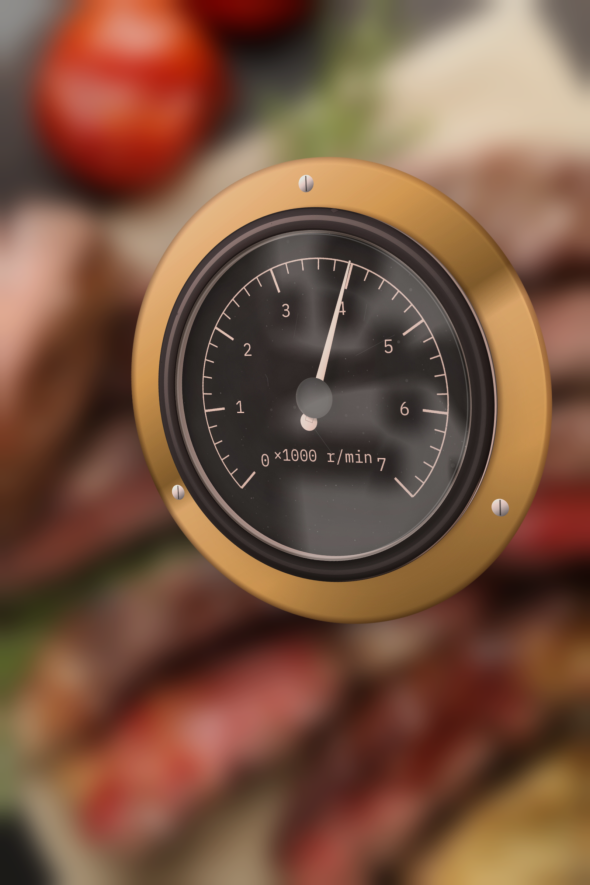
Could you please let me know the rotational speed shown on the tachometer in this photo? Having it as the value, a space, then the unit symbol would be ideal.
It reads 4000 rpm
